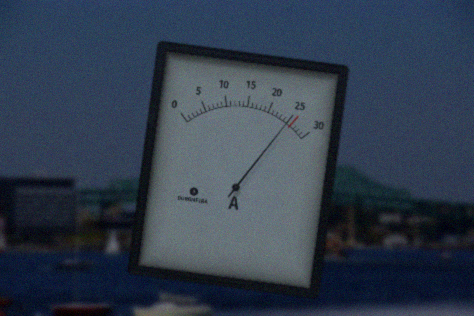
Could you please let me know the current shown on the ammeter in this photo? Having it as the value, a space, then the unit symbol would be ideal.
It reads 25 A
